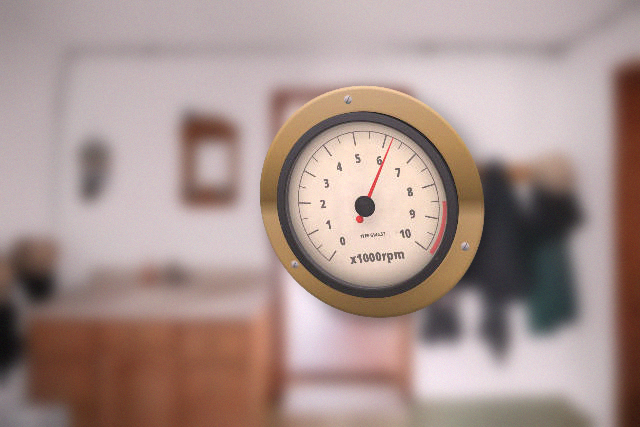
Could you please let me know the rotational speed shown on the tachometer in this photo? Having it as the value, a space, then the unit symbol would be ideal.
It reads 6250 rpm
